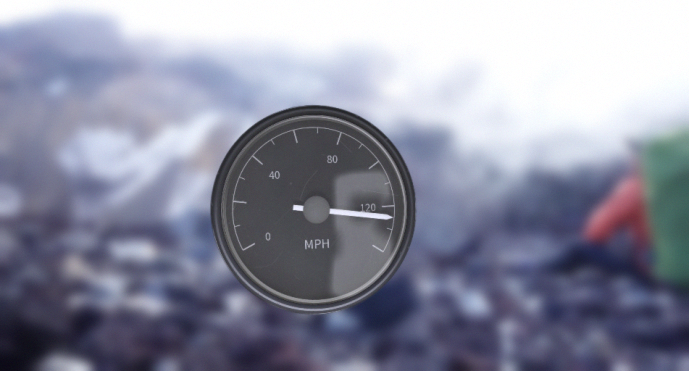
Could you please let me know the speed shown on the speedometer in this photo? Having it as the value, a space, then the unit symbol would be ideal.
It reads 125 mph
